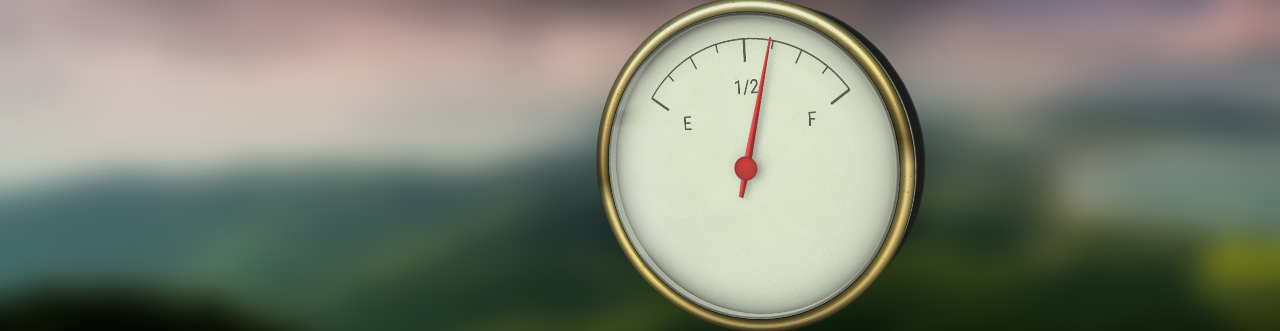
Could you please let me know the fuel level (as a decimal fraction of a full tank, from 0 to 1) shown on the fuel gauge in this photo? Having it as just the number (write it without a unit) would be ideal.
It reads 0.625
